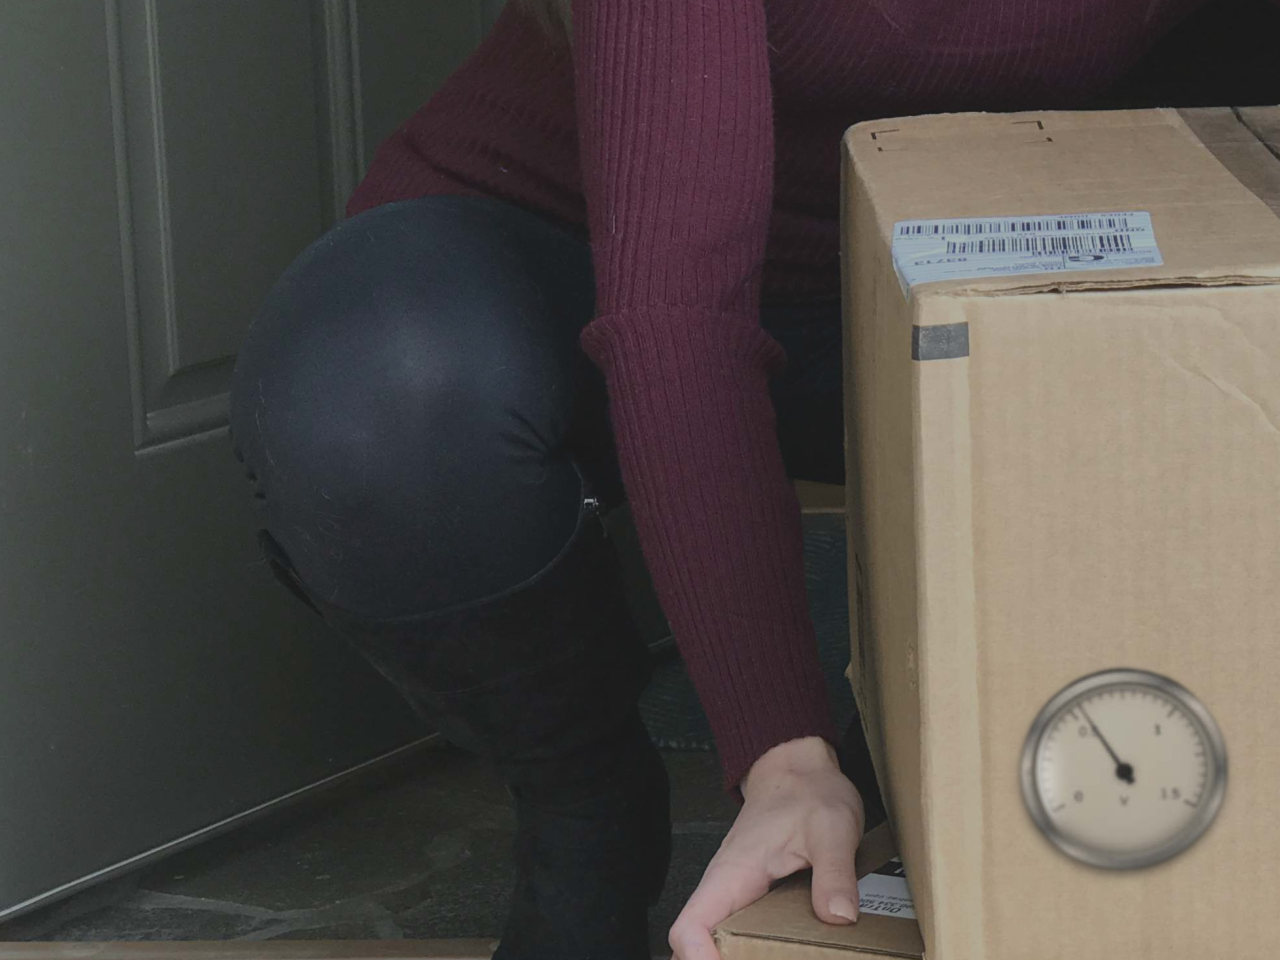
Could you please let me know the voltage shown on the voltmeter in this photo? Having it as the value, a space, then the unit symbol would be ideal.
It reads 0.55 V
